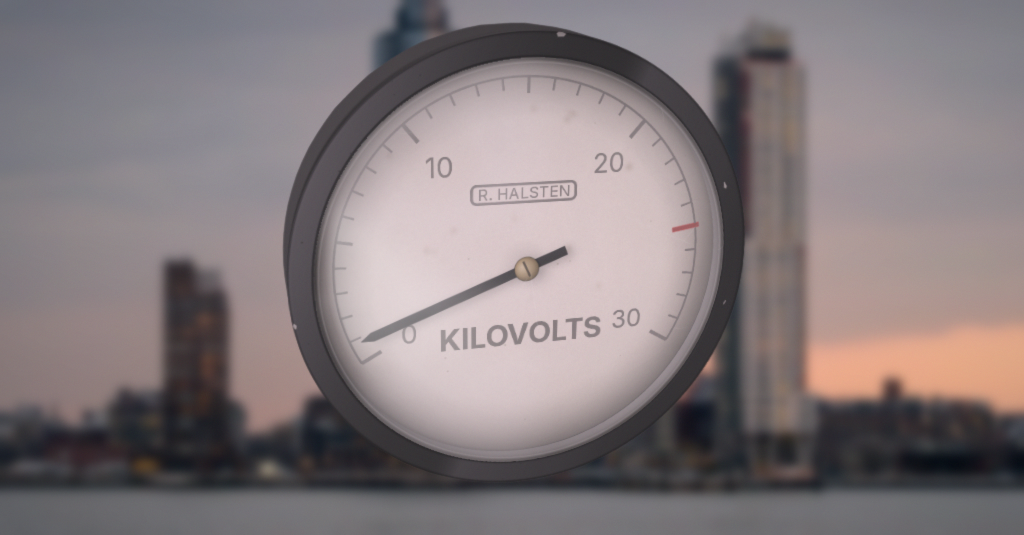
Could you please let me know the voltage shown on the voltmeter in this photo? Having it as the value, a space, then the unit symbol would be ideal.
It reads 1 kV
